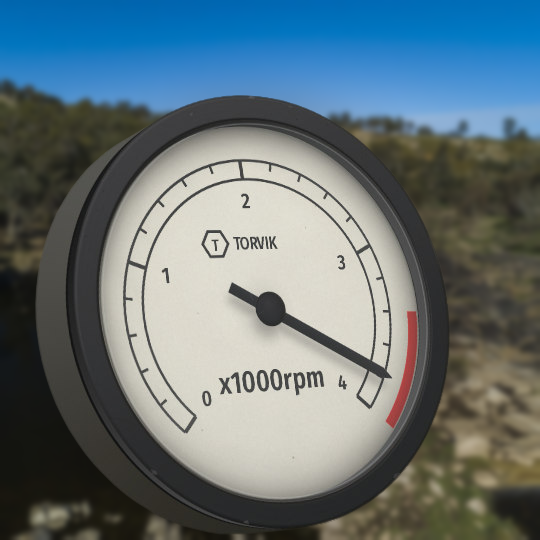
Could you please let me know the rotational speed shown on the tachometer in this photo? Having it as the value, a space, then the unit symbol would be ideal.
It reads 3800 rpm
